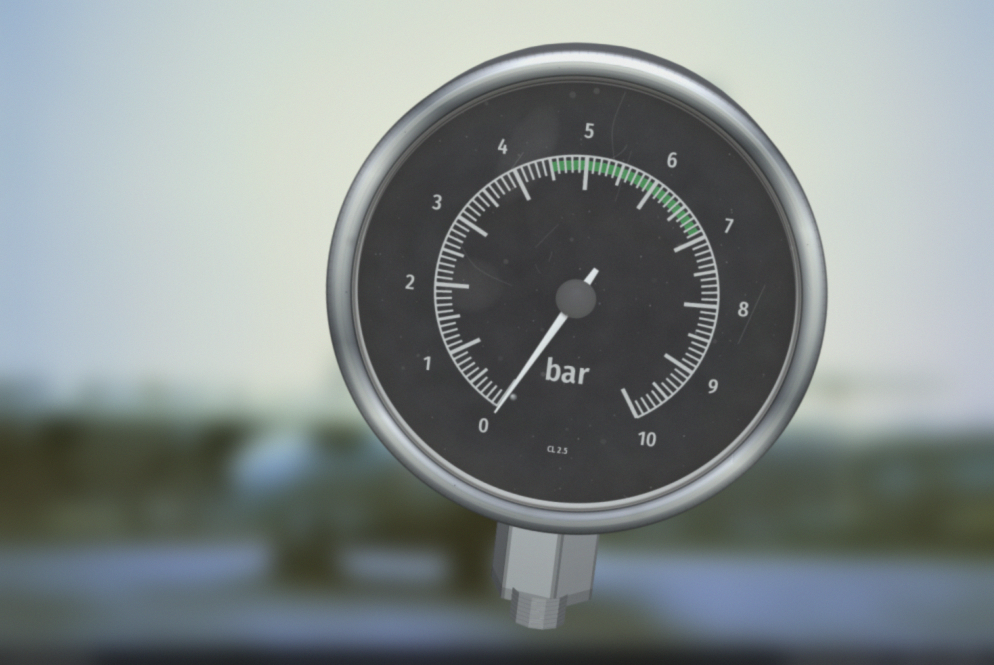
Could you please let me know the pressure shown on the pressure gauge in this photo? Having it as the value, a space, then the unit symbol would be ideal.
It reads 0 bar
